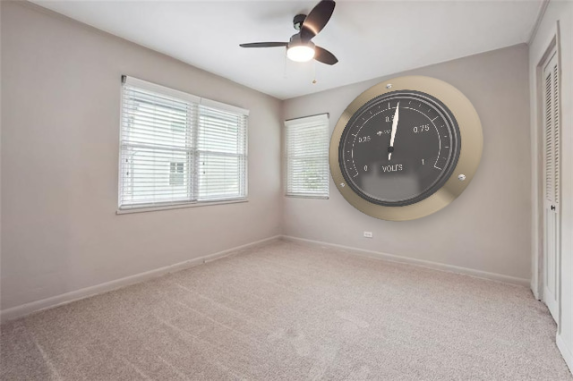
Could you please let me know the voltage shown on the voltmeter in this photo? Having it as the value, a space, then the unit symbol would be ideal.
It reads 0.55 V
